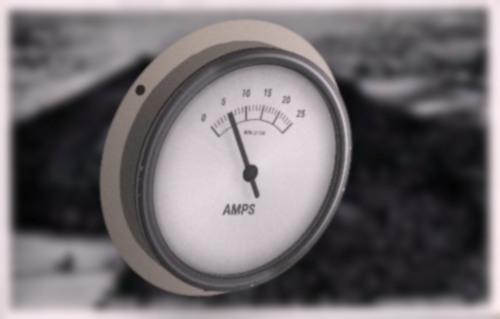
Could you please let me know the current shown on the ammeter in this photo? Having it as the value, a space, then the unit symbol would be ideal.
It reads 5 A
